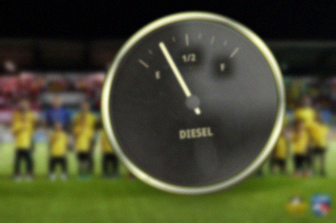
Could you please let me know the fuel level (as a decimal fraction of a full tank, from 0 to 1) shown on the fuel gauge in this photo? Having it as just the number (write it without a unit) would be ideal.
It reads 0.25
